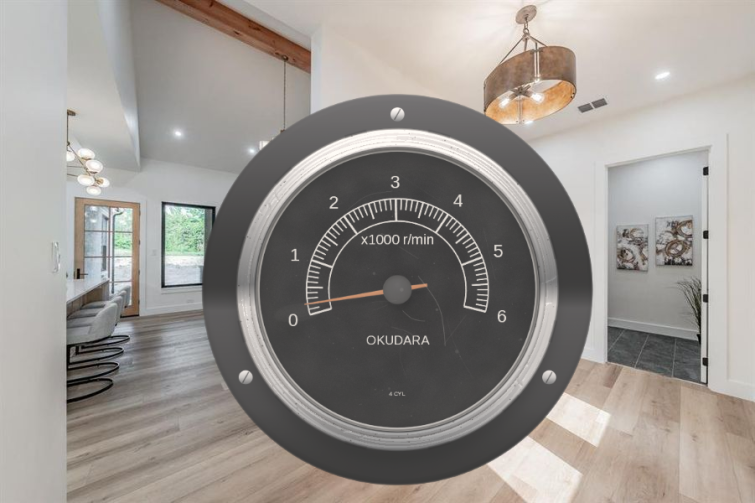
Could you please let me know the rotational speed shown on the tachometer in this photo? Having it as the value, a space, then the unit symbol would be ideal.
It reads 200 rpm
